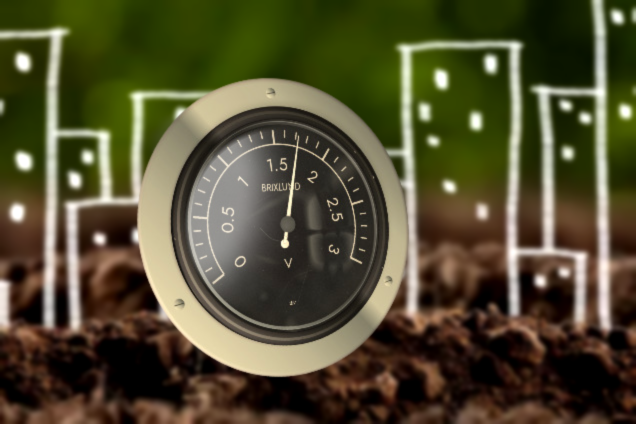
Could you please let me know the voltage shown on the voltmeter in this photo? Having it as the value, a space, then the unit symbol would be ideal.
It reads 1.7 V
